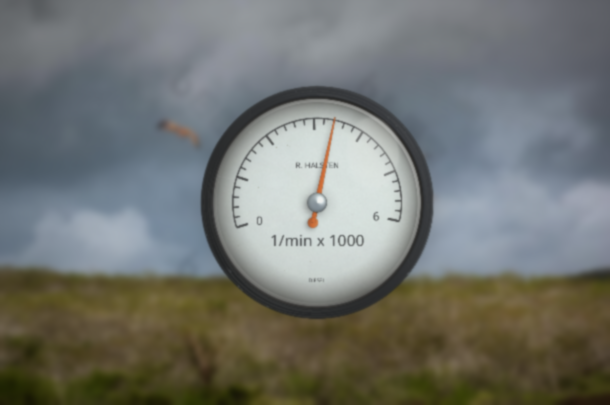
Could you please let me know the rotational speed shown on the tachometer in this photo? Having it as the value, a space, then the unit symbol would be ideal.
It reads 3400 rpm
